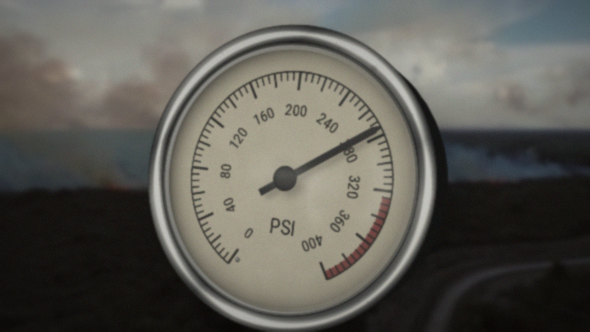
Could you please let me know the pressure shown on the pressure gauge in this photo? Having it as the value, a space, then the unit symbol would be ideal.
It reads 275 psi
